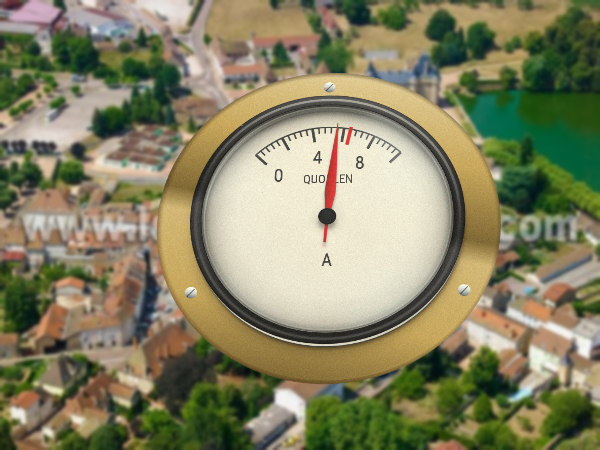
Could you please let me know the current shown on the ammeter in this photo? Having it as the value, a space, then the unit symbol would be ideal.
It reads 5.6 A
